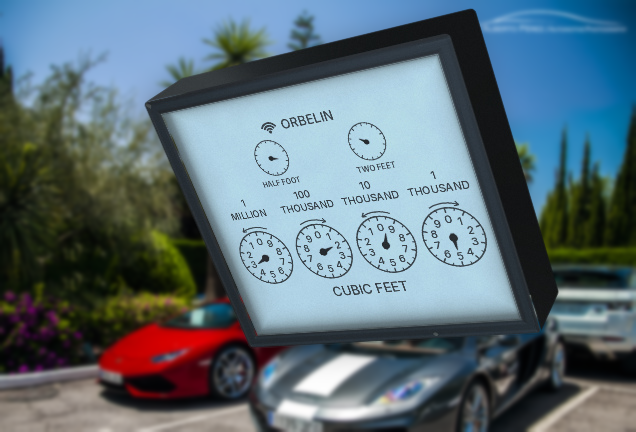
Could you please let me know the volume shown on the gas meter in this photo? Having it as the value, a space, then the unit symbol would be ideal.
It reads 319500 ft³
